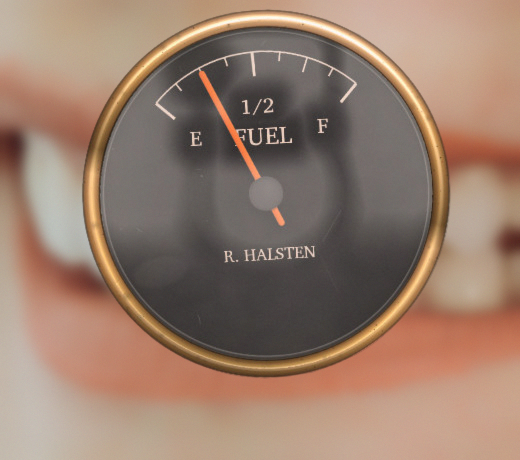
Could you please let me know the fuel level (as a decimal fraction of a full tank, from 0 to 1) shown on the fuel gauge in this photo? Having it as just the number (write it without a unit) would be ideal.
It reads 0.25
